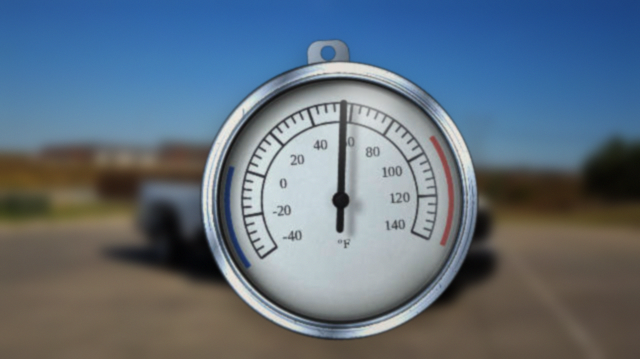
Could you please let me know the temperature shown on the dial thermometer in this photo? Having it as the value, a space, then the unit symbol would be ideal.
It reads 56 °F
